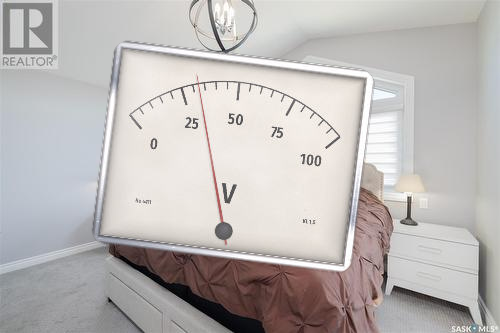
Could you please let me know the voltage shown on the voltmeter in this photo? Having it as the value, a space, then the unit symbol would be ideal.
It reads 32.5 V
